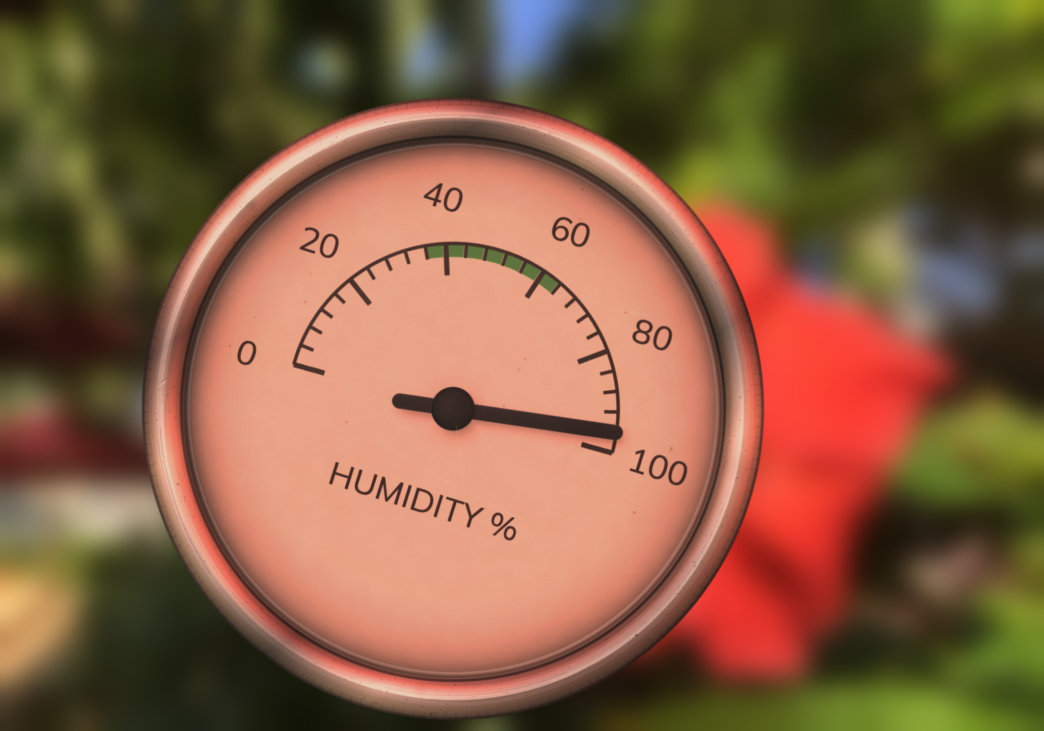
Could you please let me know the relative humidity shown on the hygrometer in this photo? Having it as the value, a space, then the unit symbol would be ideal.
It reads 96 %
